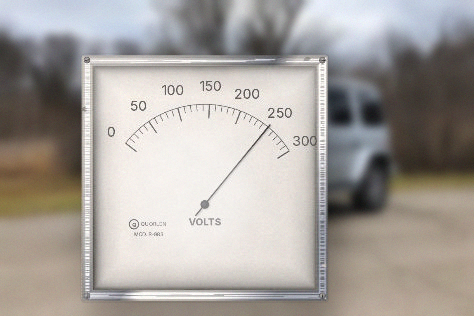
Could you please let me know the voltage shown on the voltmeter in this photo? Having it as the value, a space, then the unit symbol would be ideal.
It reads 250 V
